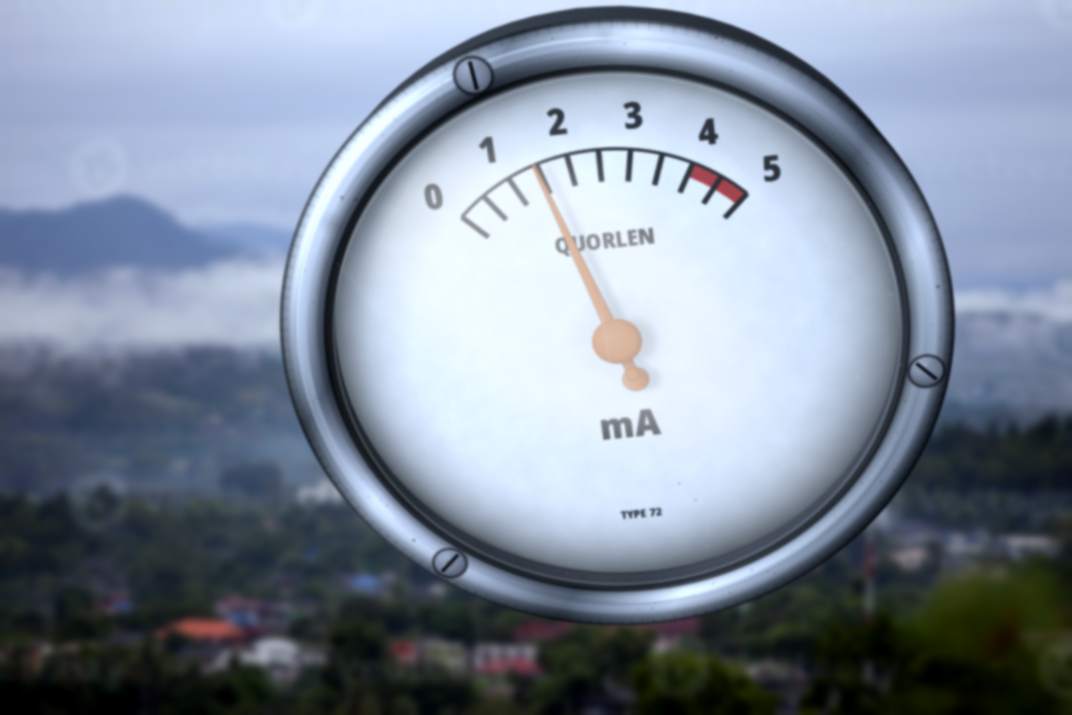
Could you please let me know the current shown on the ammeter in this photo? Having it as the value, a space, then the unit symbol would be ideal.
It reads 1.5 mA
